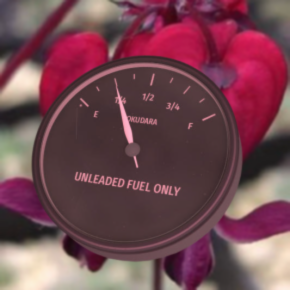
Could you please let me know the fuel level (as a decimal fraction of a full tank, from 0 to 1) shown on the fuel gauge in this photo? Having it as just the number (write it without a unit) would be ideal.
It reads 0.25
